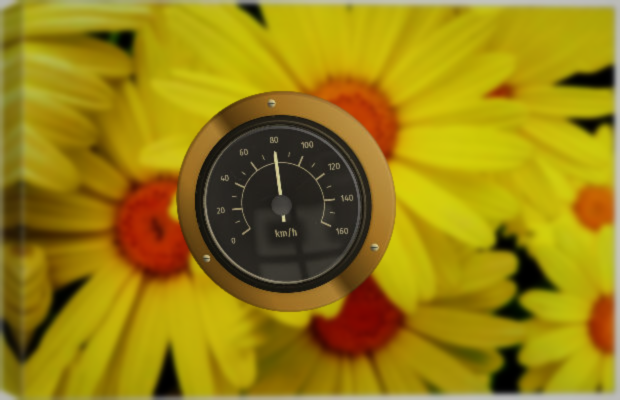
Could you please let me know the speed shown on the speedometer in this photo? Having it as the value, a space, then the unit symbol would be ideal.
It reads 80 km/h
